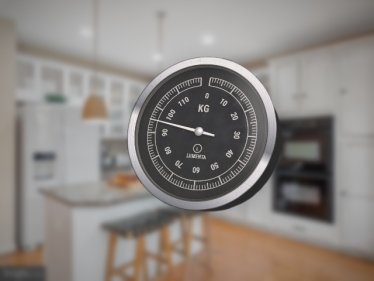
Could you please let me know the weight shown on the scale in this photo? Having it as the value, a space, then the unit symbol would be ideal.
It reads 95 kg
